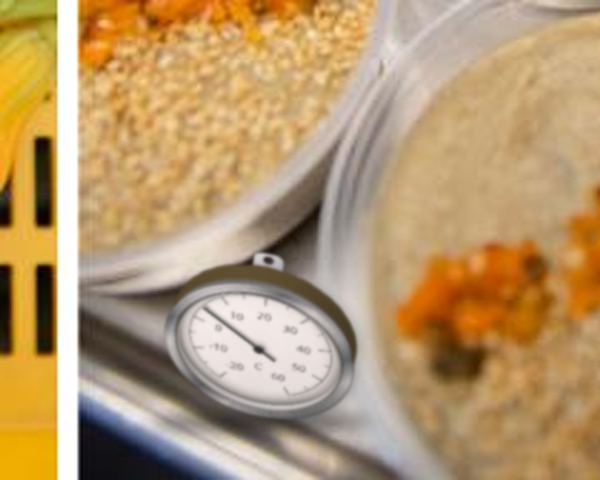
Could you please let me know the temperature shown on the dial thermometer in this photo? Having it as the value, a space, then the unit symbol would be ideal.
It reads 5 °C
